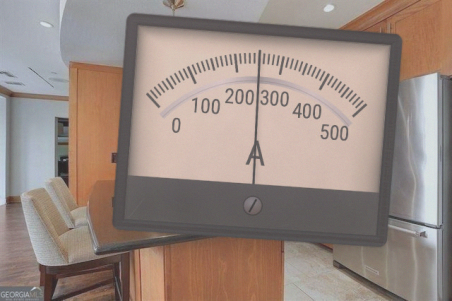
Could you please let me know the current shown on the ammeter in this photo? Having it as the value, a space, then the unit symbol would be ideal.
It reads 250 A
